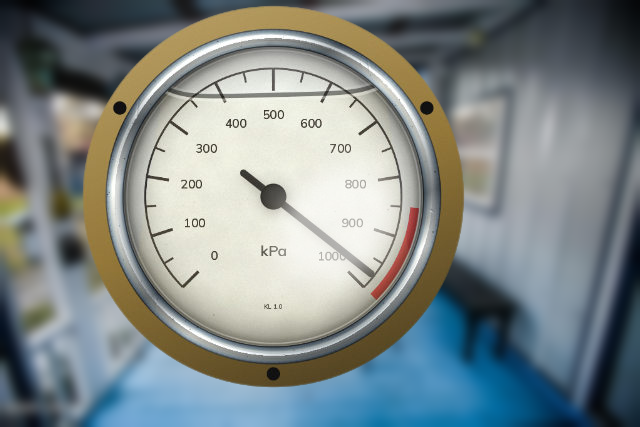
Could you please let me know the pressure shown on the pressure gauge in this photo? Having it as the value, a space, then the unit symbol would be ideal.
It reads 975 kPa
